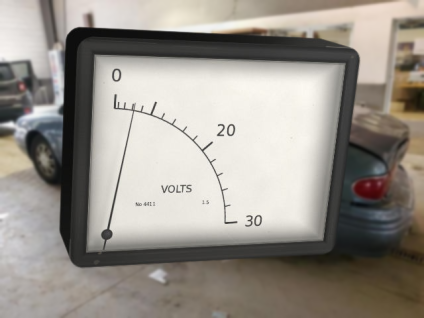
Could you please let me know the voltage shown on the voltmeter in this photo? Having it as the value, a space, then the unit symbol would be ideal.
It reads 6 V
